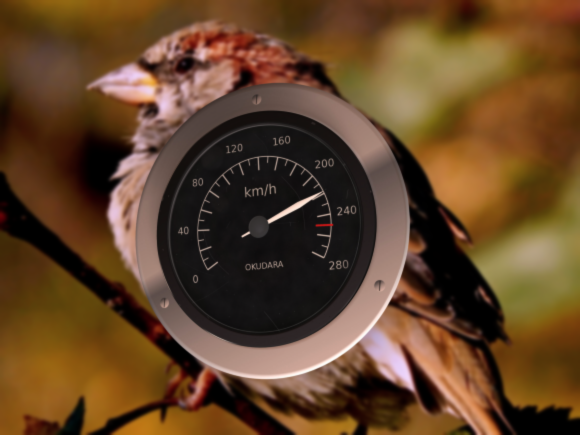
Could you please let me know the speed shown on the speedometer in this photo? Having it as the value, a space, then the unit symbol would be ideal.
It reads 220 km/h
